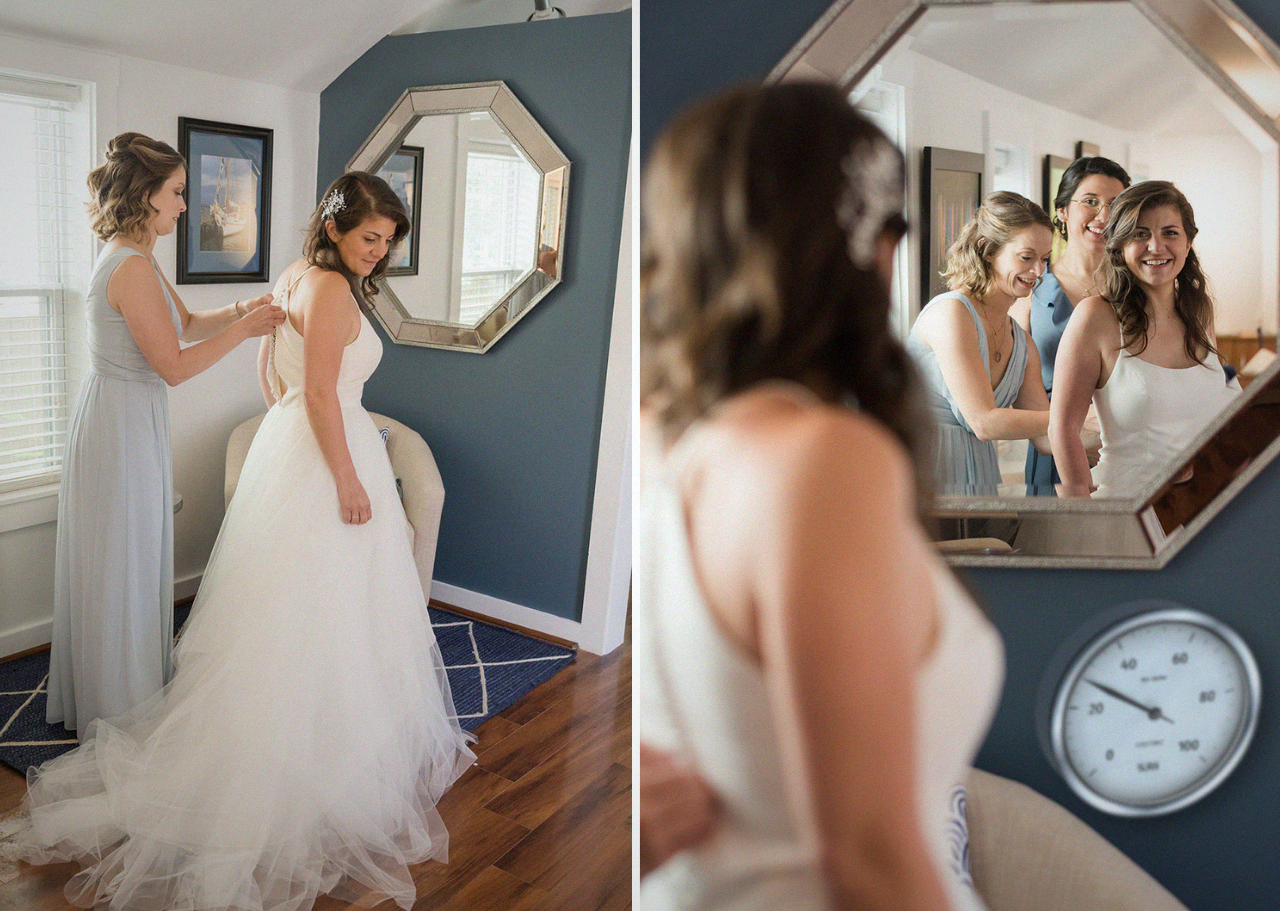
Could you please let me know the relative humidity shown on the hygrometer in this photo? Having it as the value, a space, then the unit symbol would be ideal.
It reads 28 %
